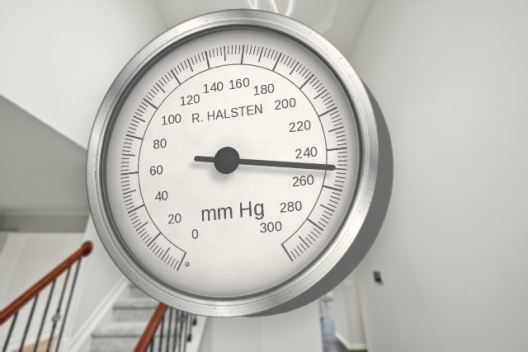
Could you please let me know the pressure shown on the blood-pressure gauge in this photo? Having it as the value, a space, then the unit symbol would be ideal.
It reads 250 mmHg
